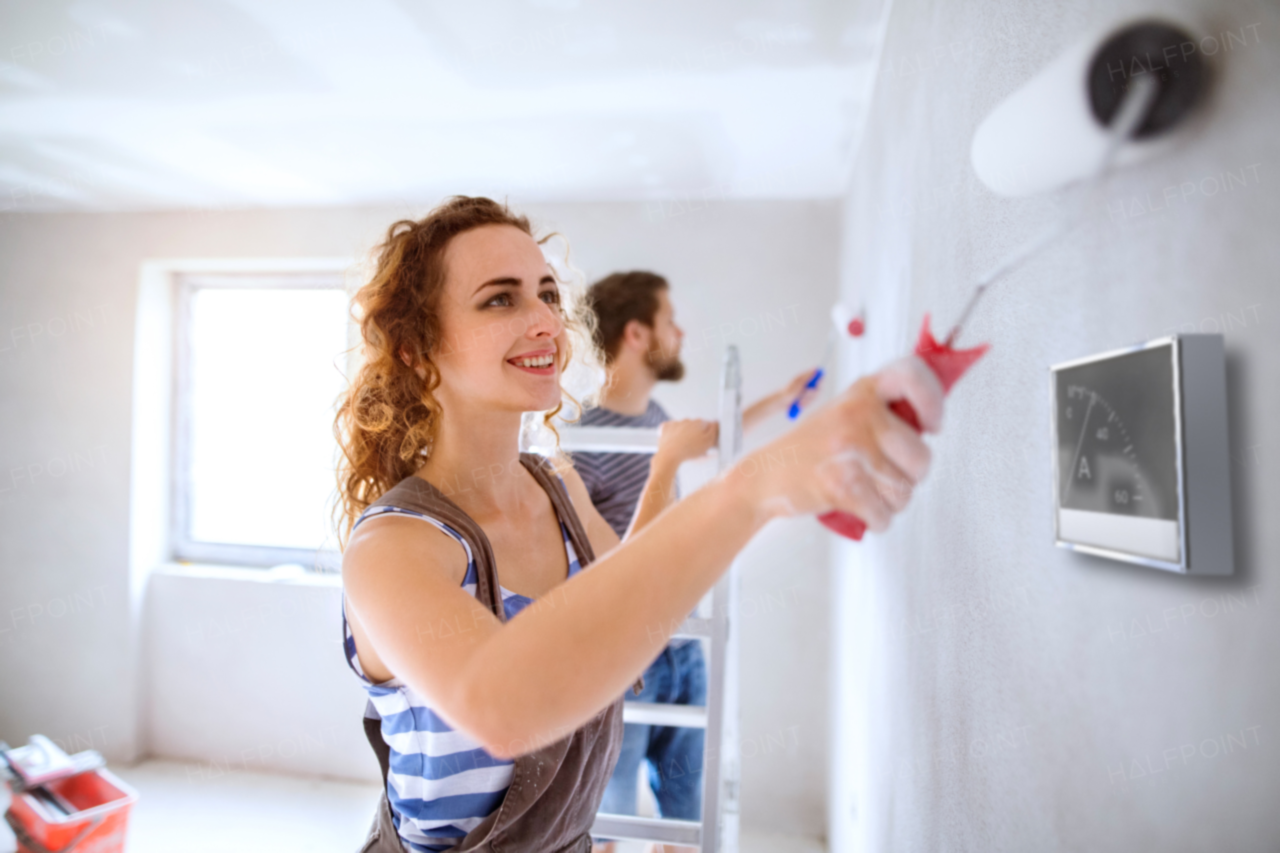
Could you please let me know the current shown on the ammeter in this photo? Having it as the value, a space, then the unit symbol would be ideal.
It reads 30 A
